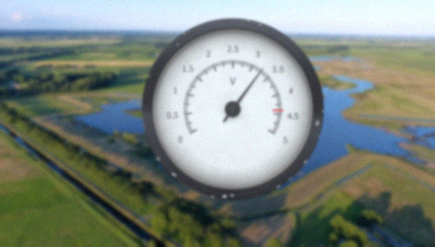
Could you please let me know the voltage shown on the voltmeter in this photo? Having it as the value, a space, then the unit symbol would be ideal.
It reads 3.25 V
